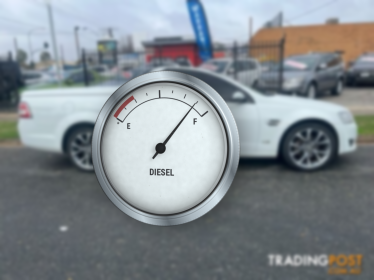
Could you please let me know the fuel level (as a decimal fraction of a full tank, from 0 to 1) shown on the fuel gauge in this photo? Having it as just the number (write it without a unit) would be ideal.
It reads 0.875
